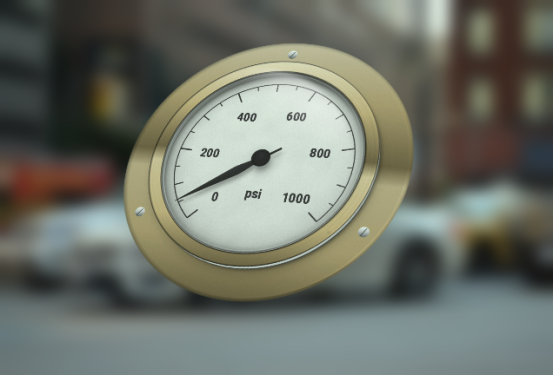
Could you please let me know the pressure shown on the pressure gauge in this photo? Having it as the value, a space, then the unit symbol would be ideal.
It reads 50 psi
